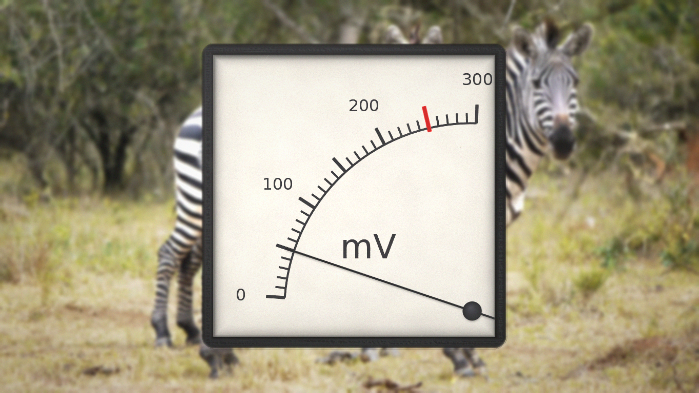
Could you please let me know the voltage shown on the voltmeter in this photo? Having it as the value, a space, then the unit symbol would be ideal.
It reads 50 mV
